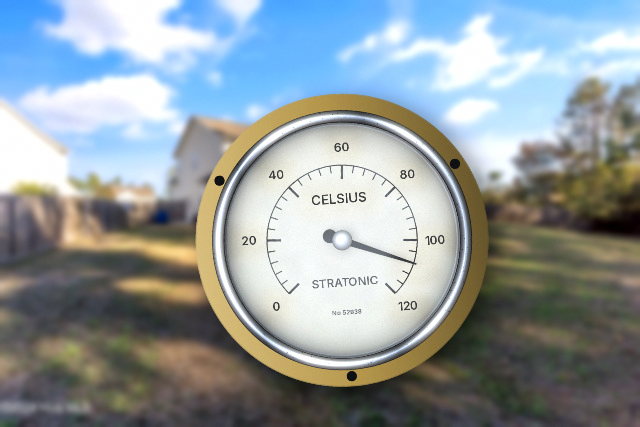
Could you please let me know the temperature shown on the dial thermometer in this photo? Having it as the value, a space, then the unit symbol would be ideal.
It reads 108 °C
